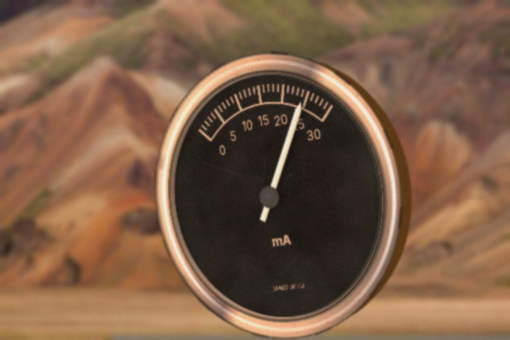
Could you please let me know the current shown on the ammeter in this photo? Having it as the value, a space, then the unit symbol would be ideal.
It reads 25 mA
